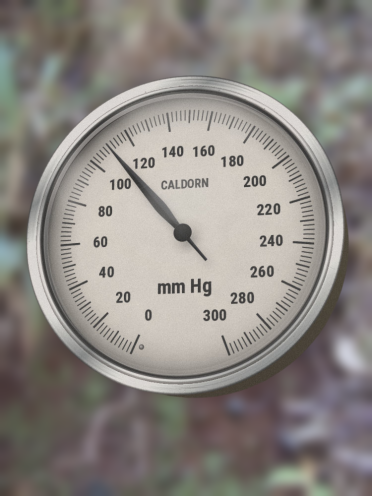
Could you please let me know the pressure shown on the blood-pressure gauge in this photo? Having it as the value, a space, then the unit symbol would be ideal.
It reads 110 mmHg
